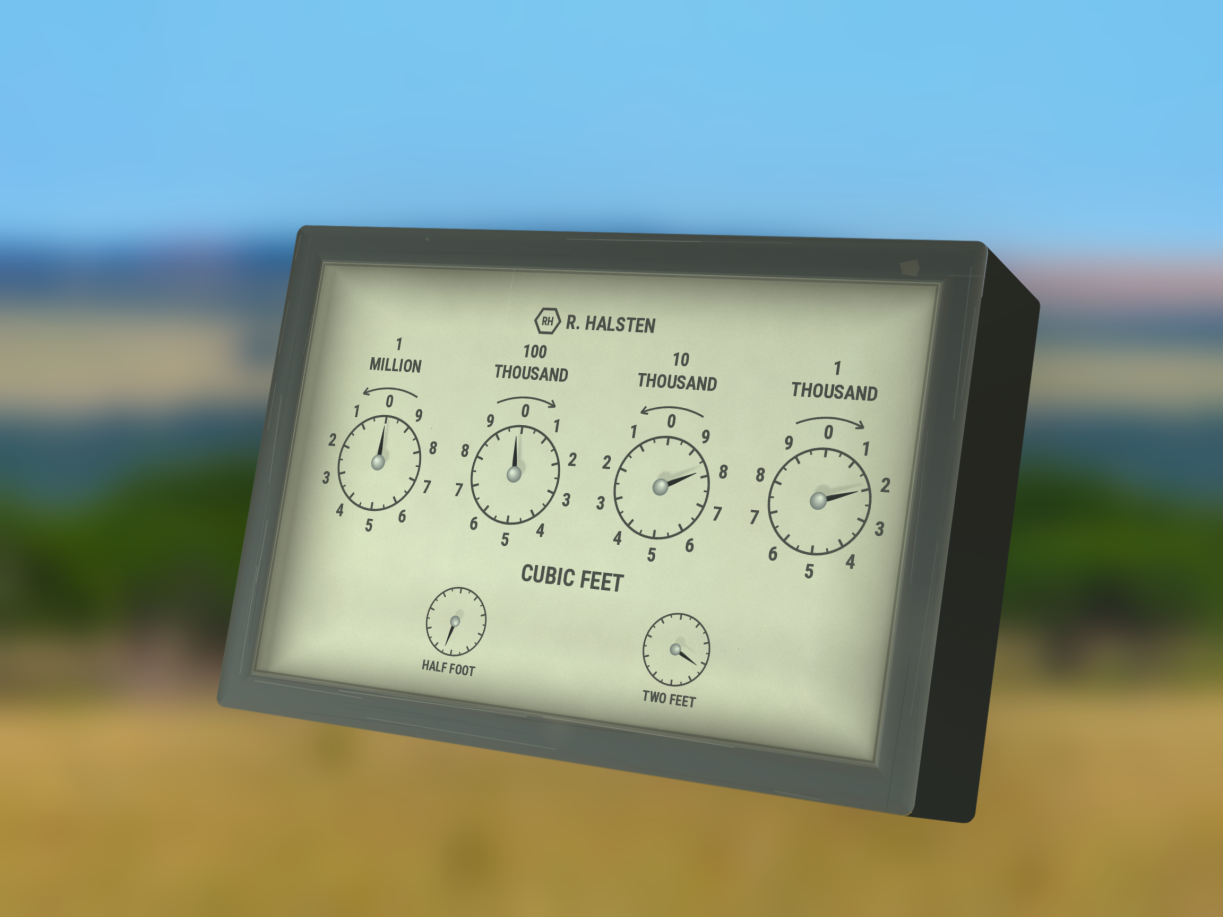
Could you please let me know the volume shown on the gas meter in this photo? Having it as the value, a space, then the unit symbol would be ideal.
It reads 998200 ft³
